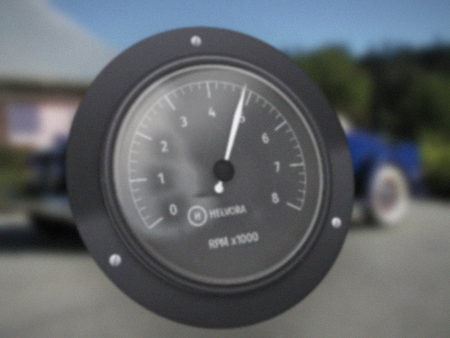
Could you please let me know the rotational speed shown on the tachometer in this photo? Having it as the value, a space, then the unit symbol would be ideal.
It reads 4800 rpm
